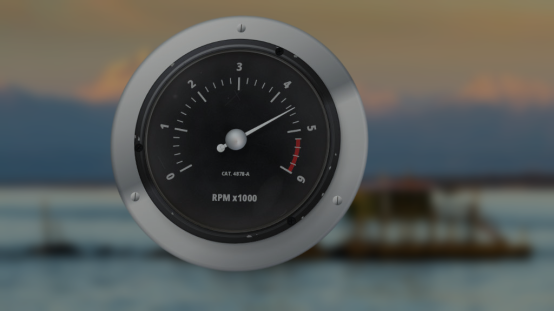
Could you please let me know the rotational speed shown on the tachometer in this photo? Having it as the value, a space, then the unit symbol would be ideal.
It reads 4500 rpm
